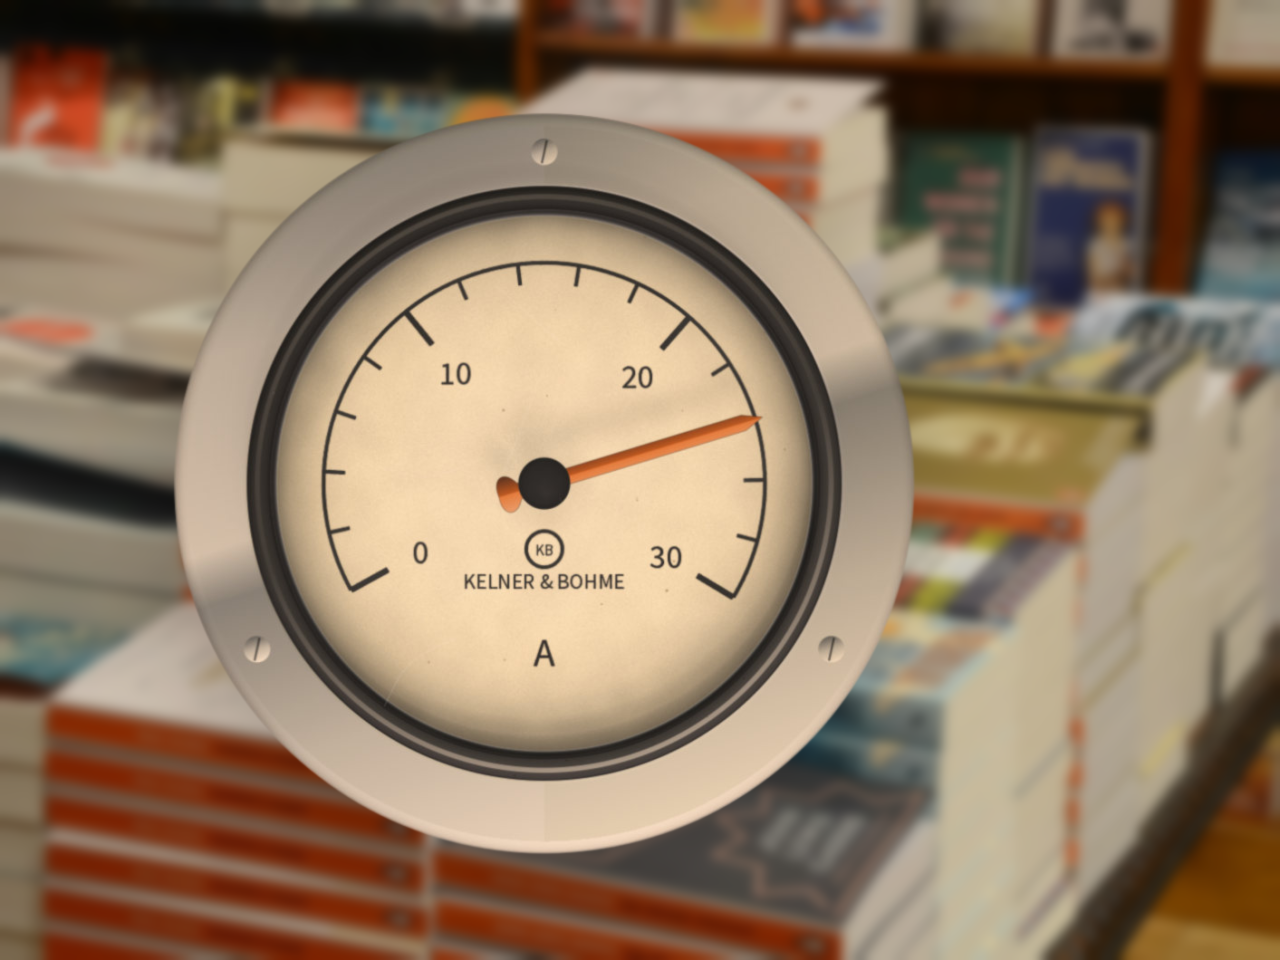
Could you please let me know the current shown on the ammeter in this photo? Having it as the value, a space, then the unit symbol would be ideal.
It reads 24 A
